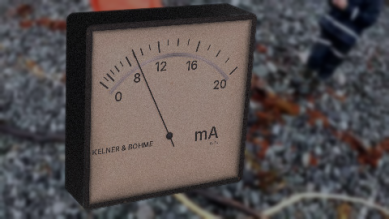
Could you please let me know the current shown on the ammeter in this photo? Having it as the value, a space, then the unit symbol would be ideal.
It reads 9 mA
